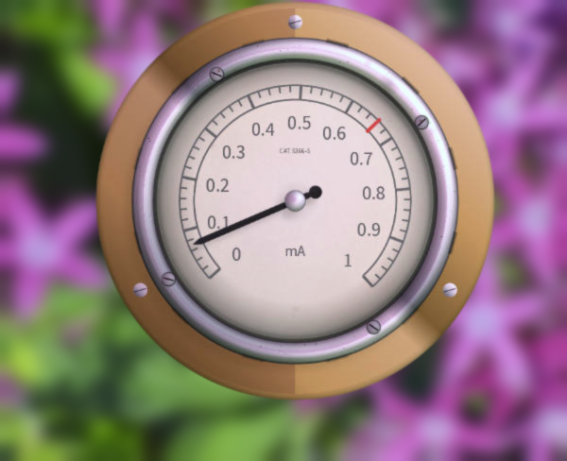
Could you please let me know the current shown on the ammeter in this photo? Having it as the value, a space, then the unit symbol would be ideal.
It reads 0.07 mA
